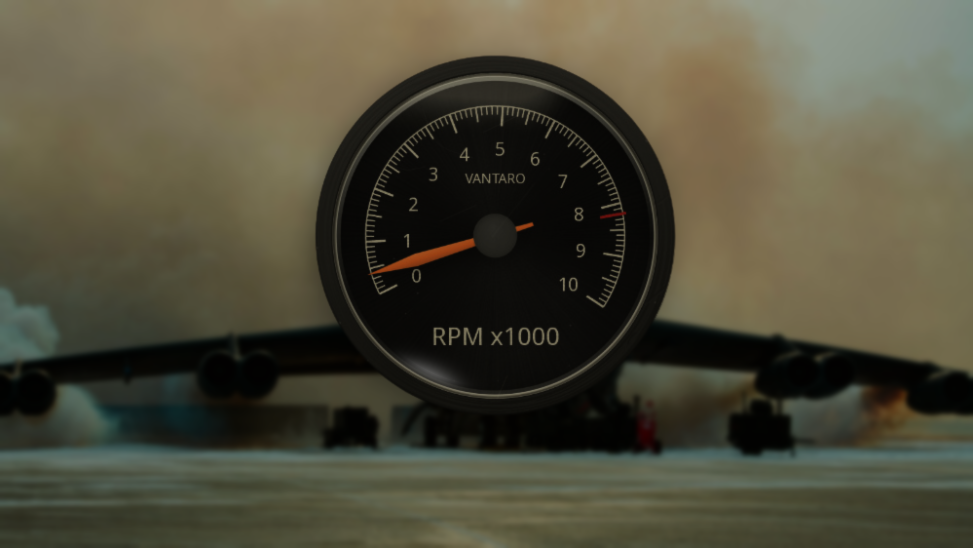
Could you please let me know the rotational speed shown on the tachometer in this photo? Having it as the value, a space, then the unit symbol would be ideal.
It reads 400 rpm
